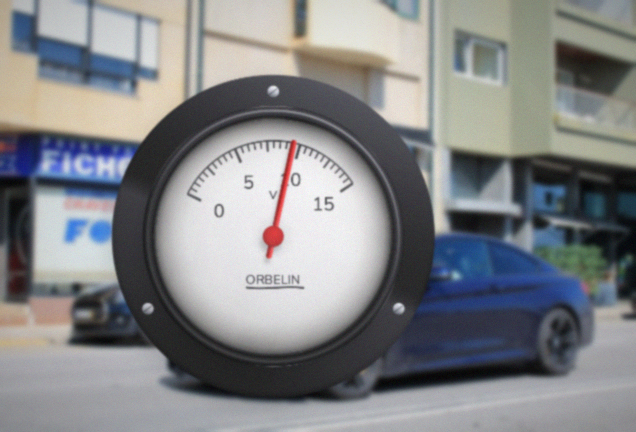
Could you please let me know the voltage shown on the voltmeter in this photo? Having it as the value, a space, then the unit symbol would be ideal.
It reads 9.5 V
